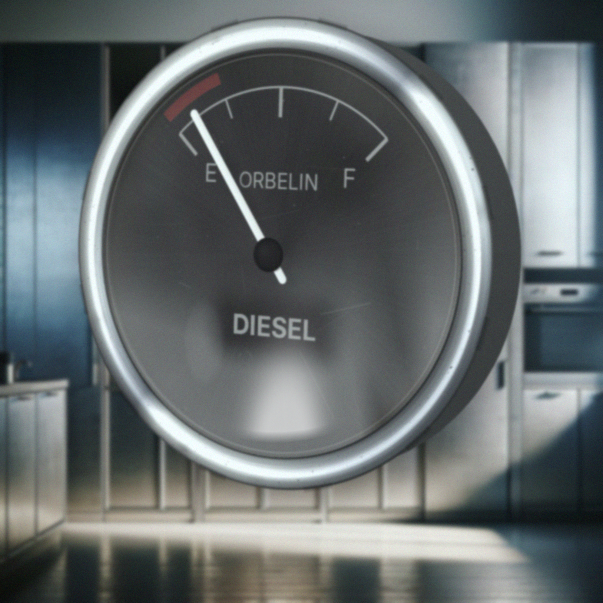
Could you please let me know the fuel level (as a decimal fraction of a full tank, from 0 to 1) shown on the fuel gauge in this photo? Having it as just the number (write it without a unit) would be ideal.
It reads 0.125
